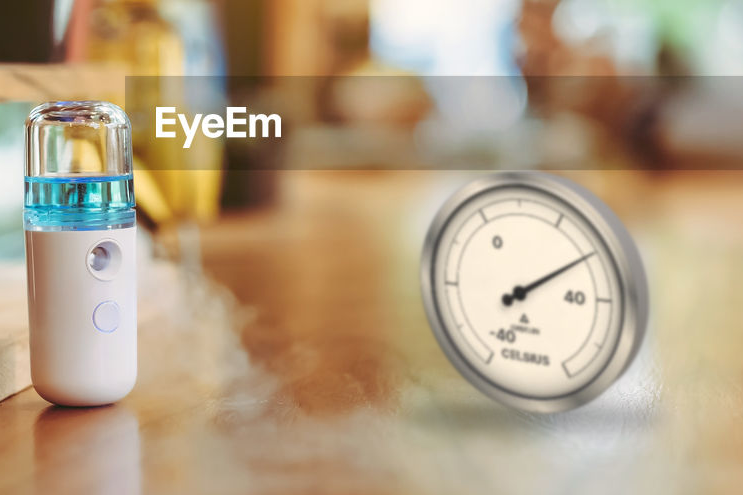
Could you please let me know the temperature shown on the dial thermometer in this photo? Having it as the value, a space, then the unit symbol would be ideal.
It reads 30 °C
